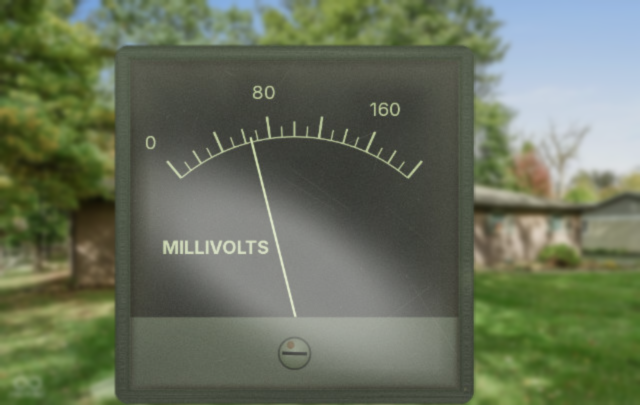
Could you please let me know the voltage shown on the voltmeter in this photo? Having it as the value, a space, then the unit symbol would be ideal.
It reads 65 mV
